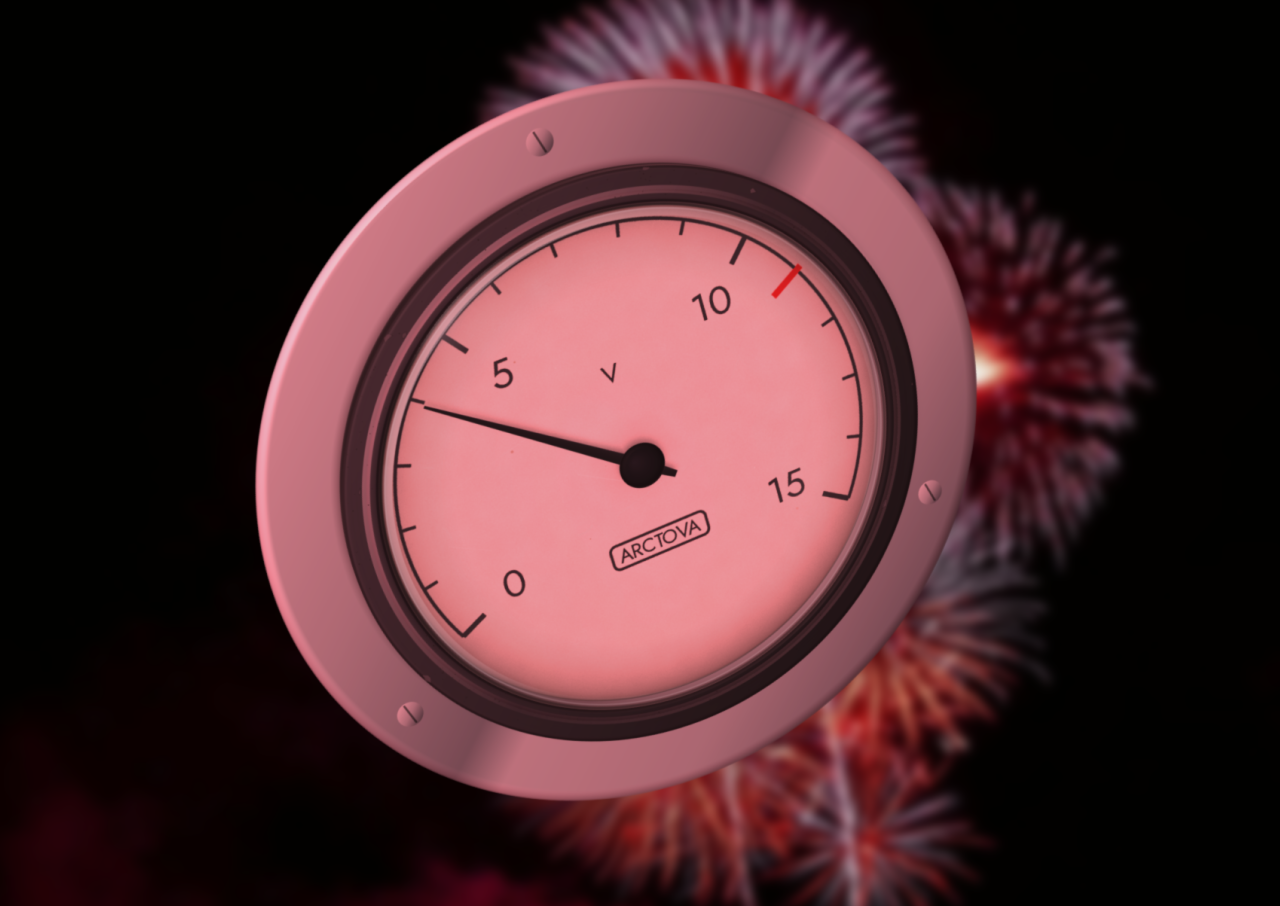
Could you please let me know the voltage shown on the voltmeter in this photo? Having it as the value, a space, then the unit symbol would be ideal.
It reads 4 V
